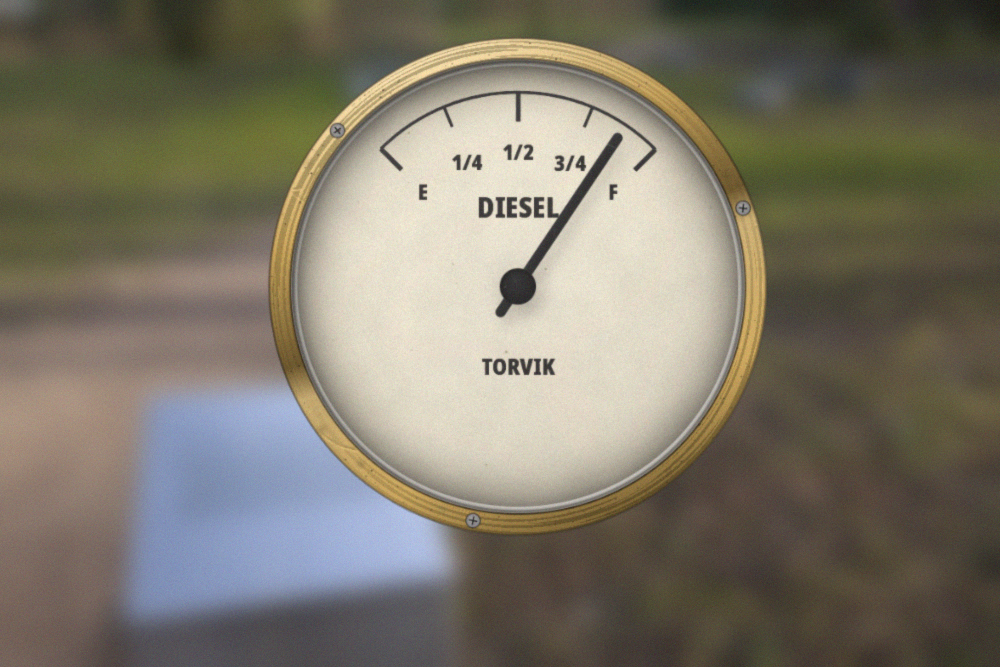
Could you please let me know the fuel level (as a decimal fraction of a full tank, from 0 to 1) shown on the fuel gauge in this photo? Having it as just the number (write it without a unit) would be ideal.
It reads 0.875
